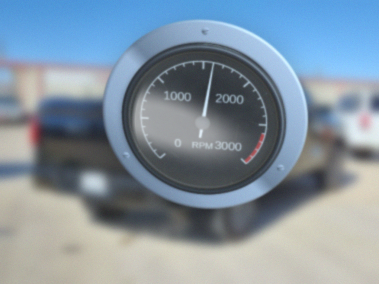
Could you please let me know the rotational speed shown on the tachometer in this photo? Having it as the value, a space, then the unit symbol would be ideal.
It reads 1600 rpm
